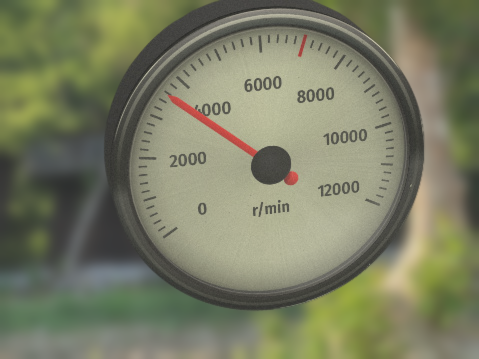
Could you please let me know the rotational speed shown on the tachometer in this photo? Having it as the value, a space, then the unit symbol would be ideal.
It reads 3600 rpm
